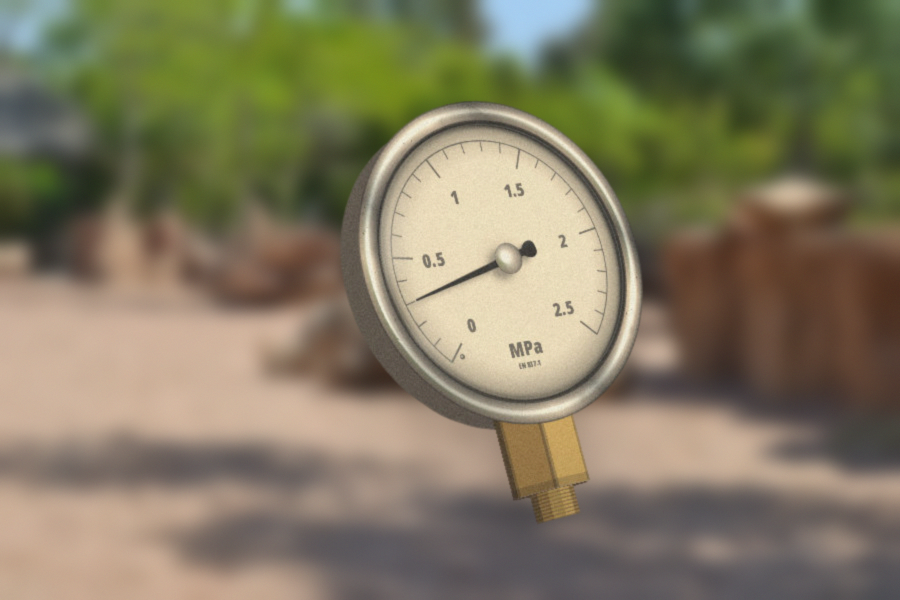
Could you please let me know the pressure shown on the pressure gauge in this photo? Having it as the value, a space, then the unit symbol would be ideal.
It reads 0.3 MPa
